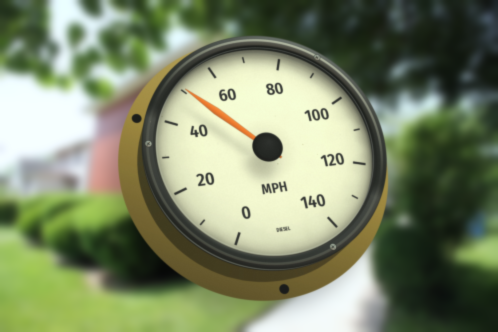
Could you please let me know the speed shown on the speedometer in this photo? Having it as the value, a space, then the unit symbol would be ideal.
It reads 50 mph
